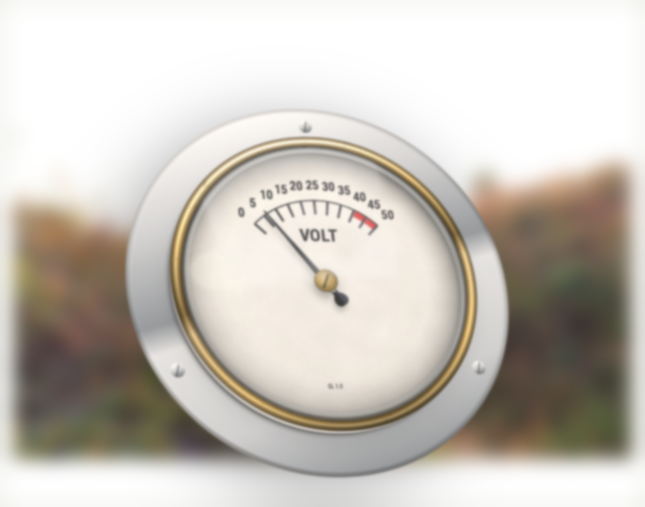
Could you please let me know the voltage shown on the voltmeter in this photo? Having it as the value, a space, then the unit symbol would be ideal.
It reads 5 V
